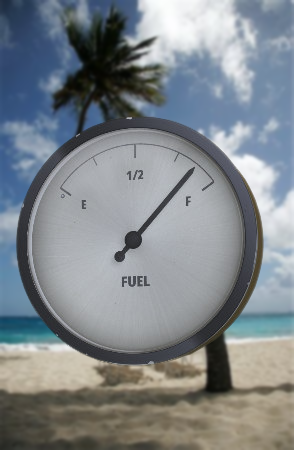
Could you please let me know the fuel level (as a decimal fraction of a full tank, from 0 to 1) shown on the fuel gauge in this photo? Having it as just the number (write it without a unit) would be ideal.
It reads 0.875
